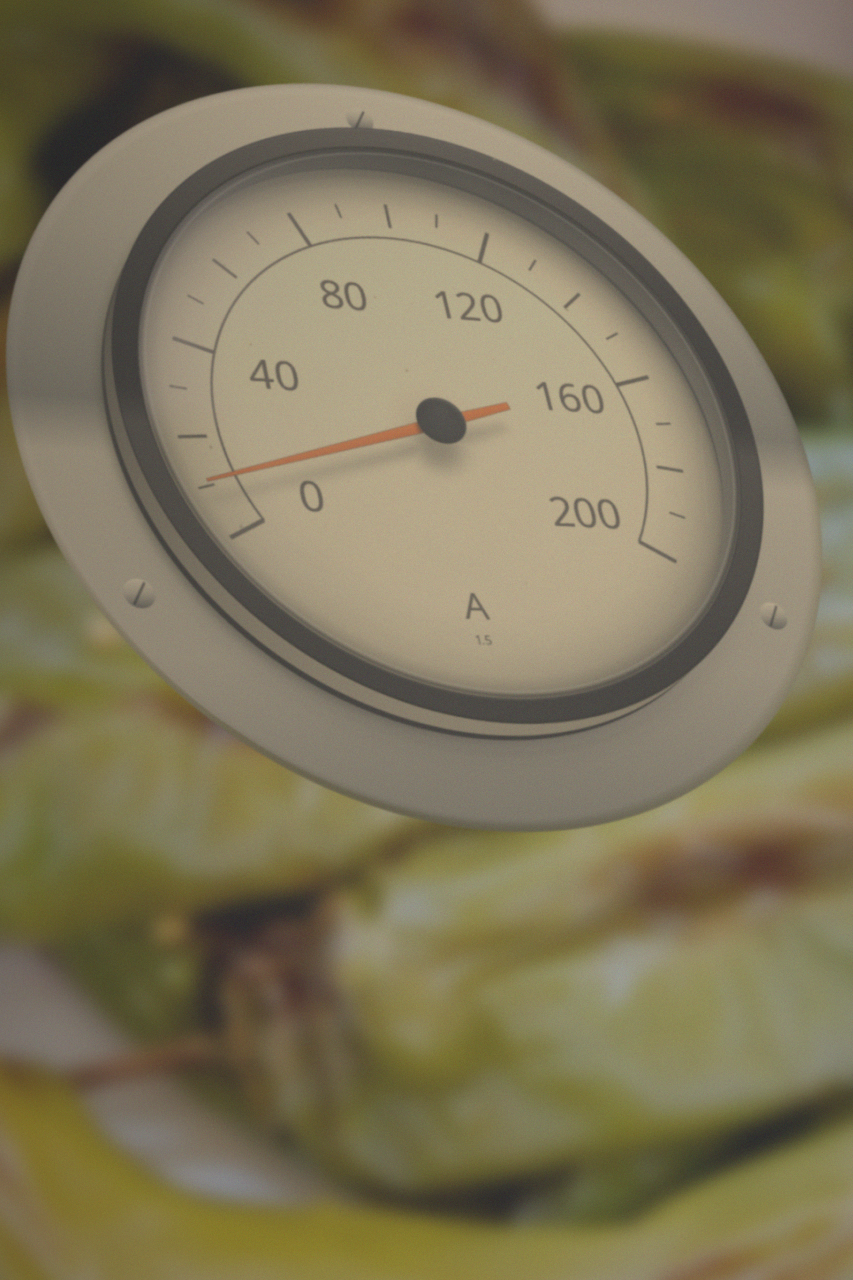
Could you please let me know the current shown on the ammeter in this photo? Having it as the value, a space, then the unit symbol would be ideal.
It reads 10 A
